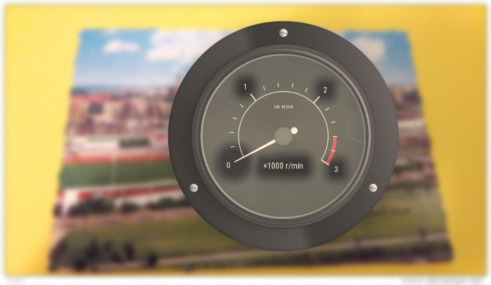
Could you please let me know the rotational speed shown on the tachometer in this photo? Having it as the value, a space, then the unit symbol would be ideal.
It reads 0 rpm
